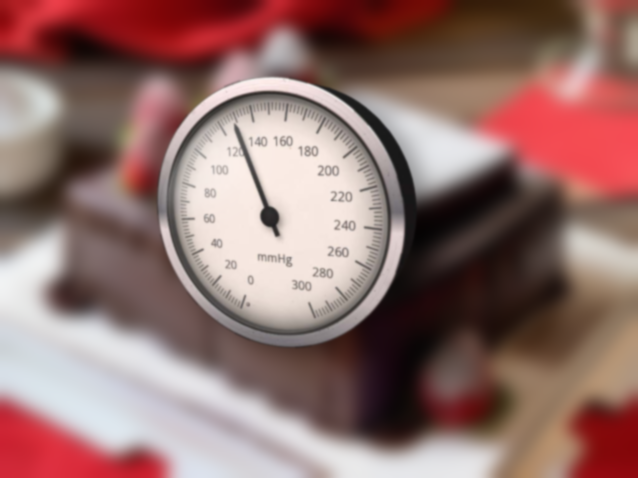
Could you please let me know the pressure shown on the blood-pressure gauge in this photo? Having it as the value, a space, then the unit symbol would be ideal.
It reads 130 mmHg
